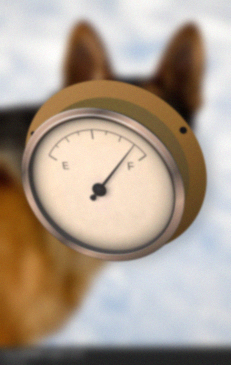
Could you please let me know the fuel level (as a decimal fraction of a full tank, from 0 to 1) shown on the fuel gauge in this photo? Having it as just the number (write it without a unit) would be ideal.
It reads 0.875
